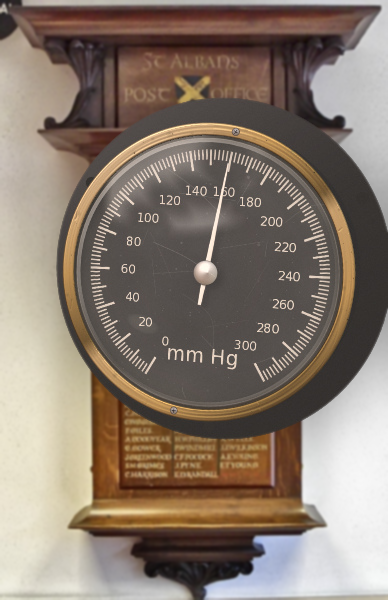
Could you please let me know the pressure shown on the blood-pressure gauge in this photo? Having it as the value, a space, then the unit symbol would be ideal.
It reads 160 mmHg
